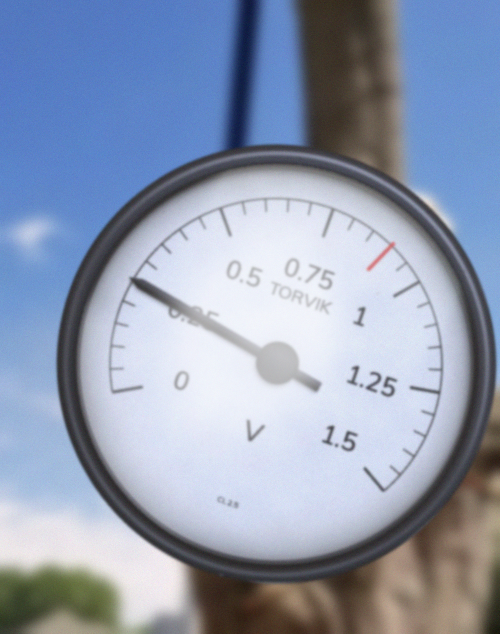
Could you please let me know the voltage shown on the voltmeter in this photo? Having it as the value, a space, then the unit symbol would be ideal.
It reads 0.25 V
